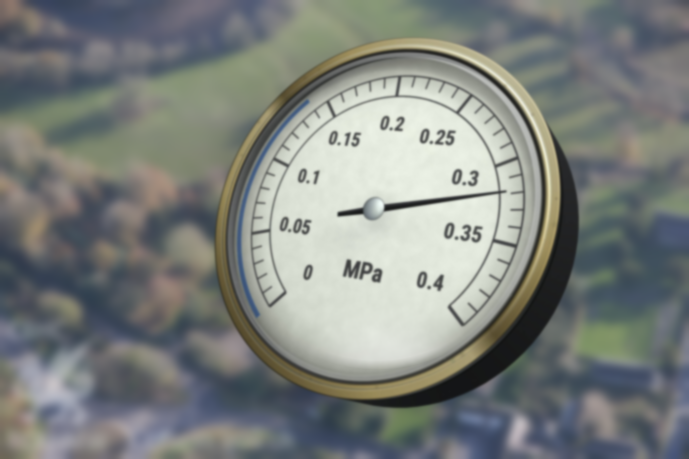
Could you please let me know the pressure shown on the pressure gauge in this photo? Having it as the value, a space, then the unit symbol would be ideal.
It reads 0.32 MPa
